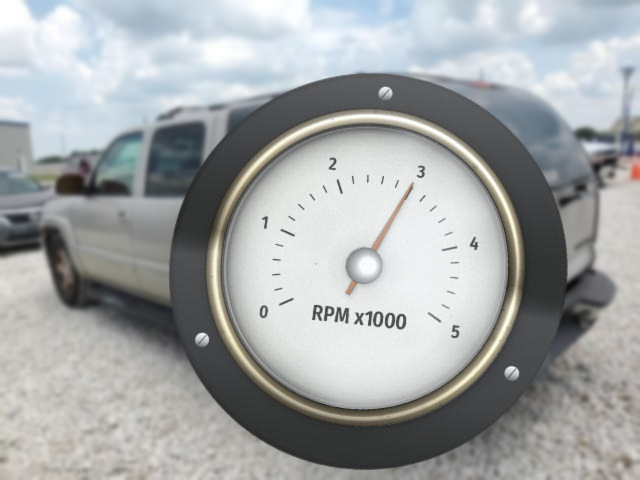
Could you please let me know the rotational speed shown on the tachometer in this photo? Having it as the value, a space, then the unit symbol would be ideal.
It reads 3000 rpm
